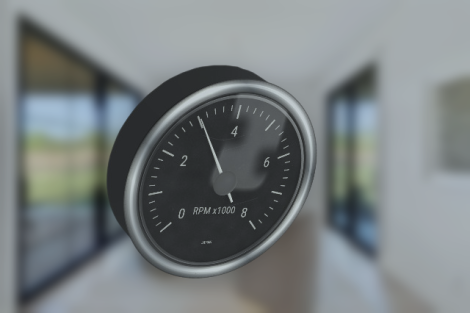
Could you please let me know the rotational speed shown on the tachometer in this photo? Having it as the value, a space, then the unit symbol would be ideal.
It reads 3000 rpm
